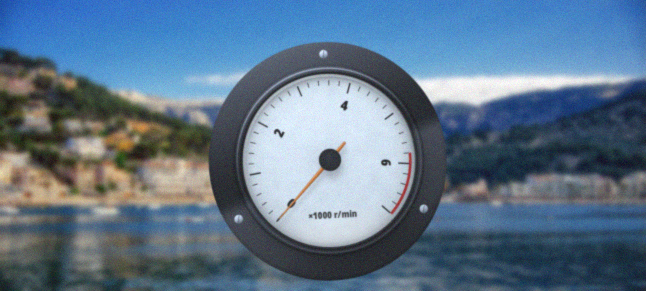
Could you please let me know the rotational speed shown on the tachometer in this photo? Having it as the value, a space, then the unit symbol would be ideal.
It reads 0 rpm
